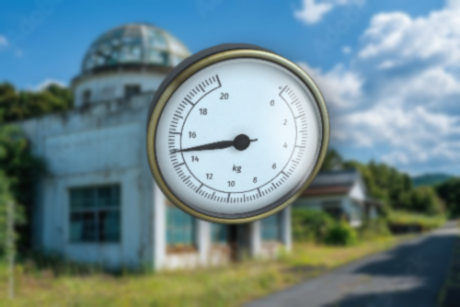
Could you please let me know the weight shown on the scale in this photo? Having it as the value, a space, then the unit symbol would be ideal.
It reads 15 kg
